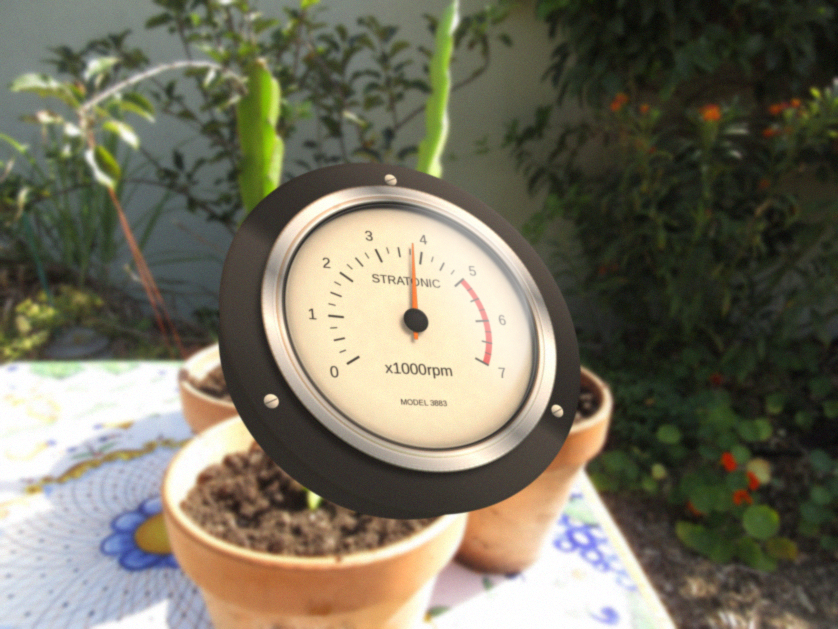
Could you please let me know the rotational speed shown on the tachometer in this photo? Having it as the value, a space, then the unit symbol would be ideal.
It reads 3750 rpm
